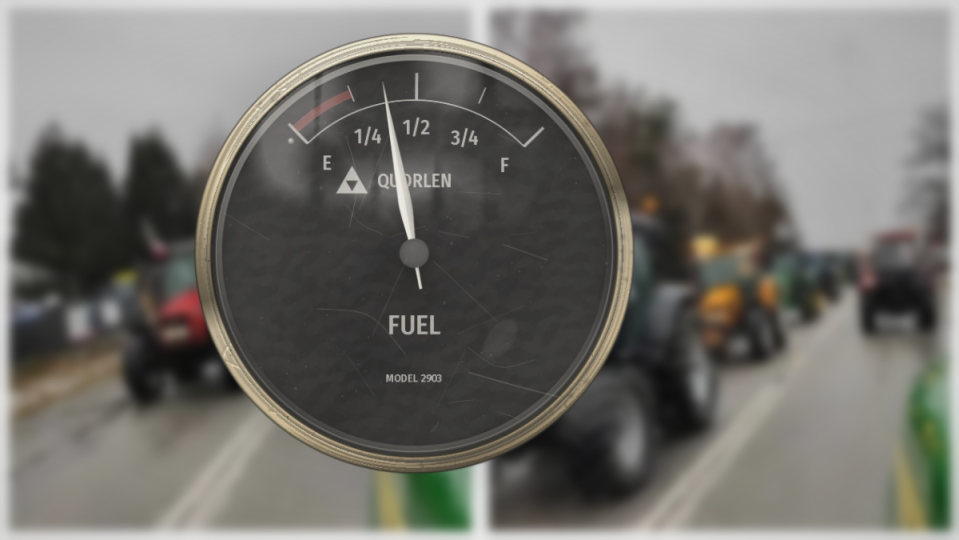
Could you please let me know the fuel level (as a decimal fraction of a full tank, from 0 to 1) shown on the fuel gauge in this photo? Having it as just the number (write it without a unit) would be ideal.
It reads 0.375
